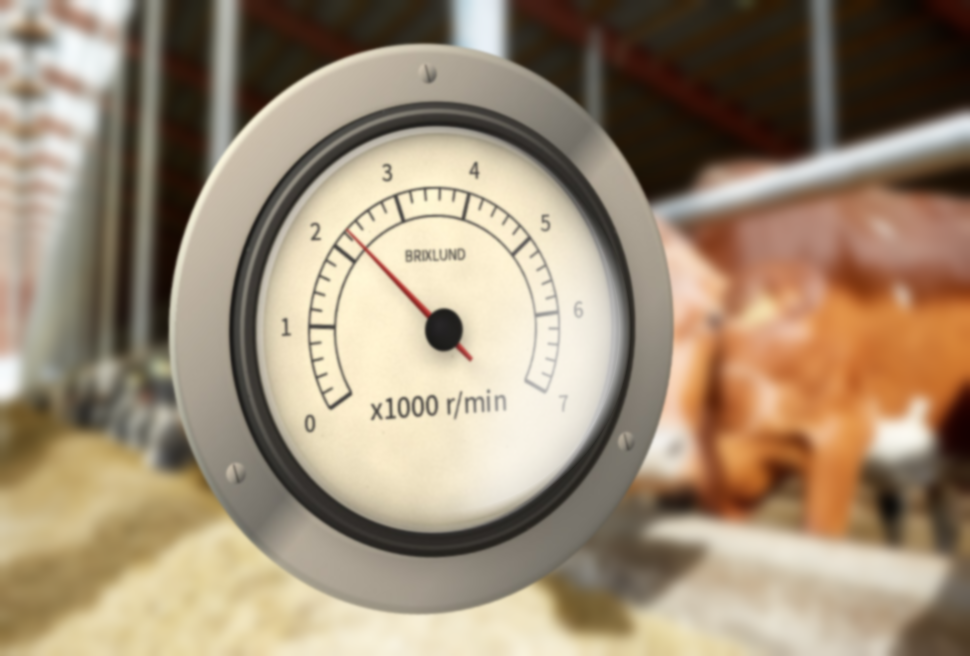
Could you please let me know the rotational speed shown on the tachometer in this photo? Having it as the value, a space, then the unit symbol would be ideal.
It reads 2200 rpm
